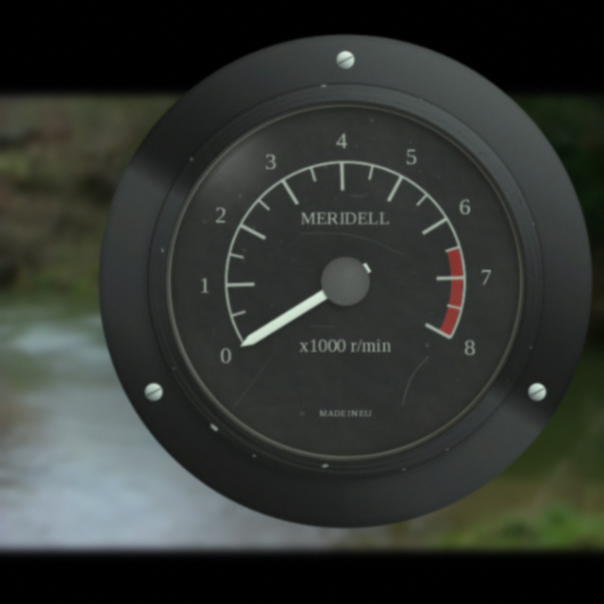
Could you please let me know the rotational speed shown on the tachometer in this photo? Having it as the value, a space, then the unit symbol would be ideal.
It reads 0 rpm
